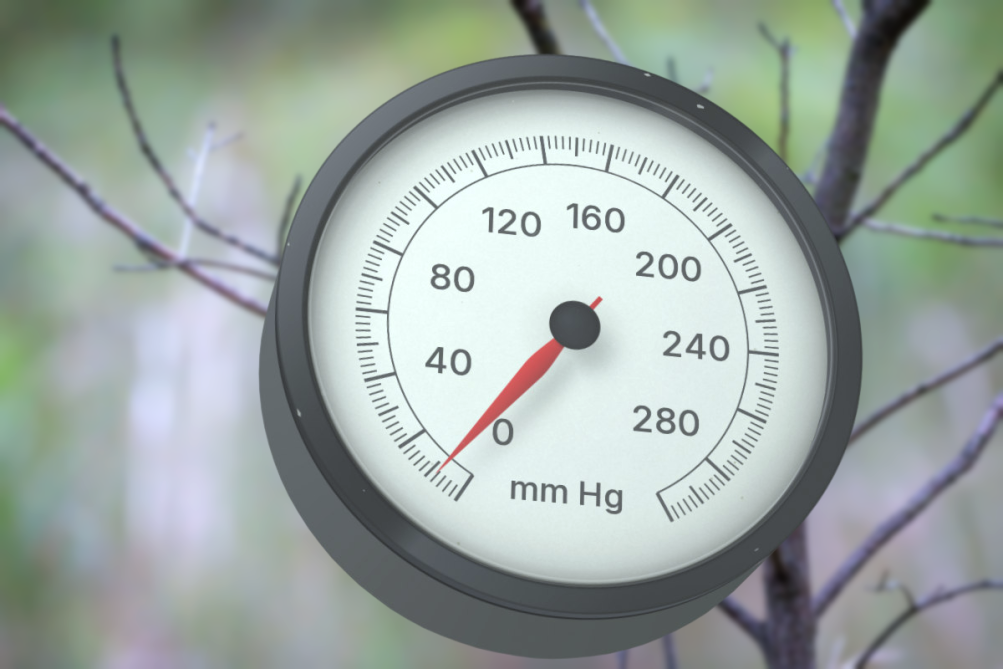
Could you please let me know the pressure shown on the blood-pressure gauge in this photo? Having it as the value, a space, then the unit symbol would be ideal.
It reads 8 mmHg
